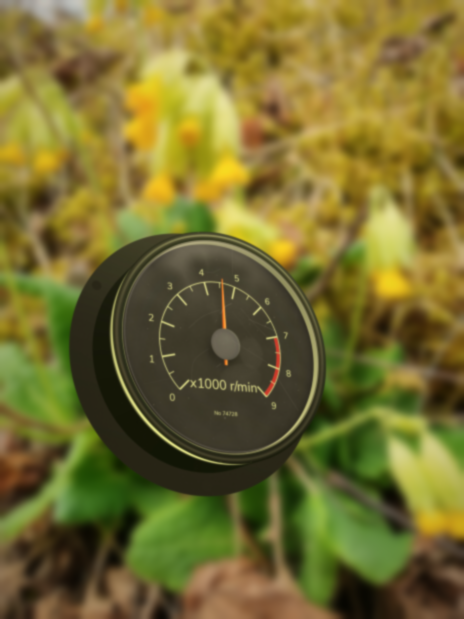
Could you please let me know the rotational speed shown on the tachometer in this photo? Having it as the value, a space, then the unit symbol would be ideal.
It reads 4500 rpm
